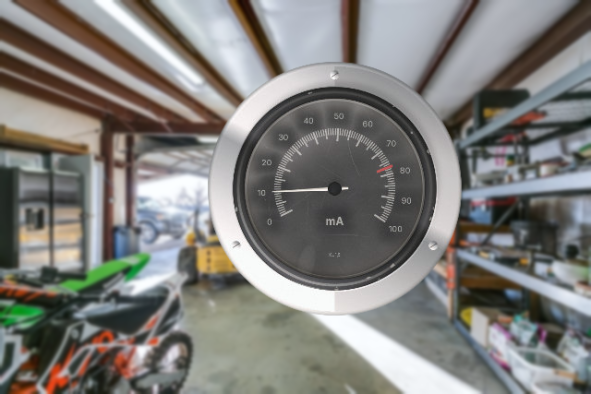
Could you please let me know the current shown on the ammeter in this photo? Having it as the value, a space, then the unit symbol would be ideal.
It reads 10 mA
